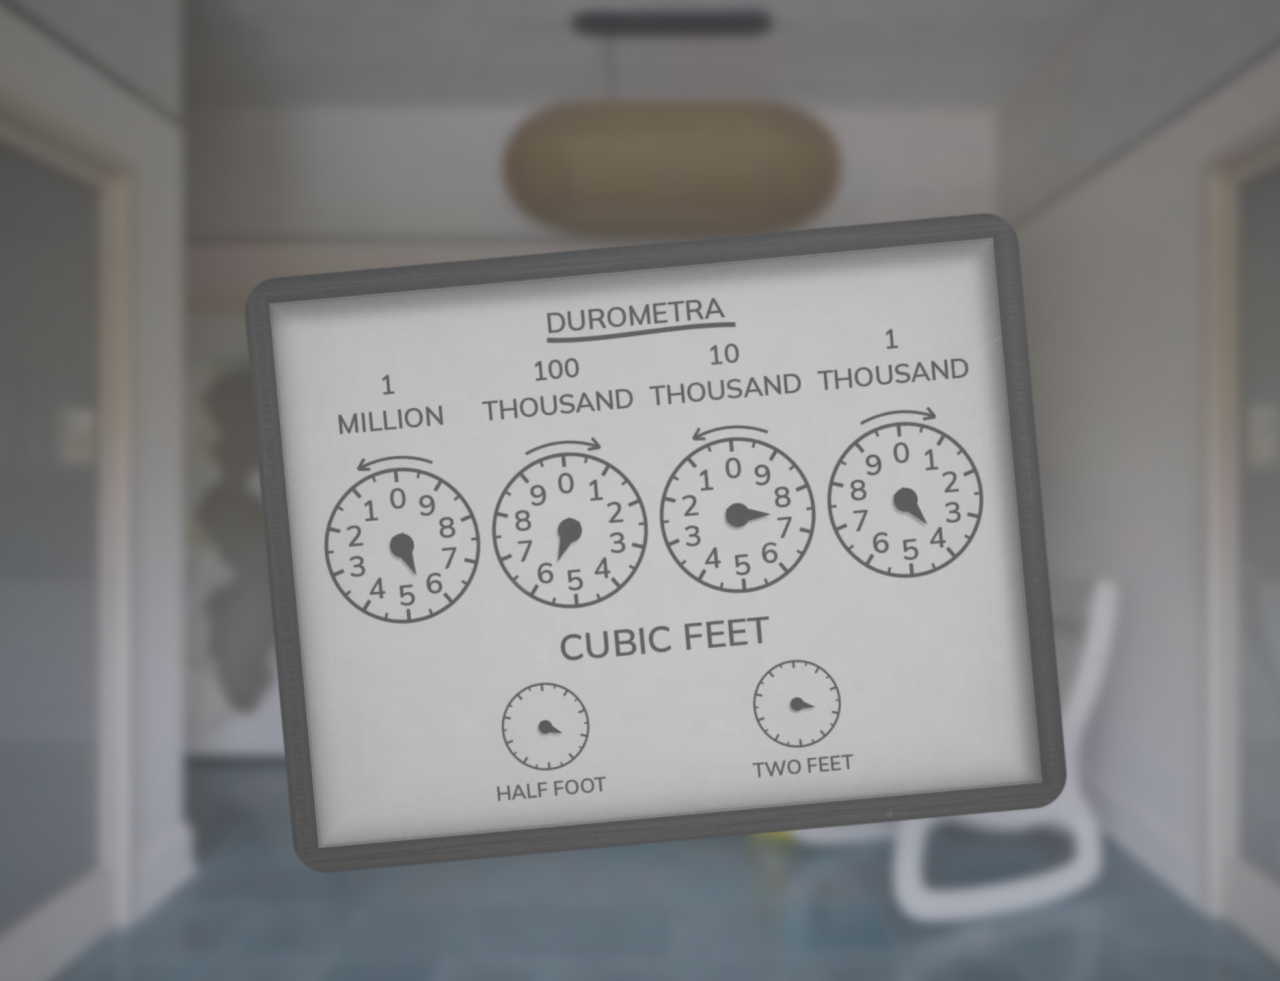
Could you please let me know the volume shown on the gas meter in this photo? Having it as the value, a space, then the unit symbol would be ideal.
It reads 557400 ft³
